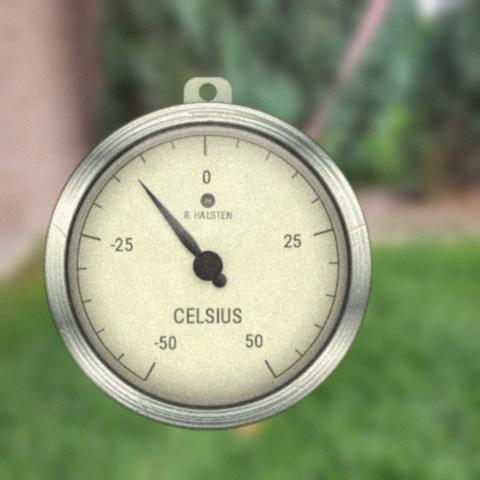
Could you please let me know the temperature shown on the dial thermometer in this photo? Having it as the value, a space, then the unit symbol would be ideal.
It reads -12.5 °C
